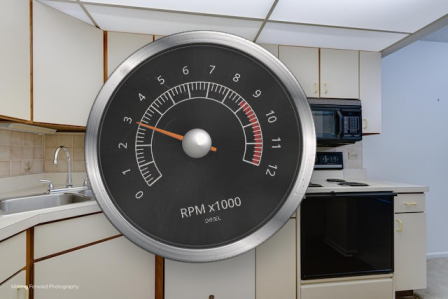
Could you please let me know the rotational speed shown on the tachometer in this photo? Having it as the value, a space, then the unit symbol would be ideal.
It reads 3000 rpm
